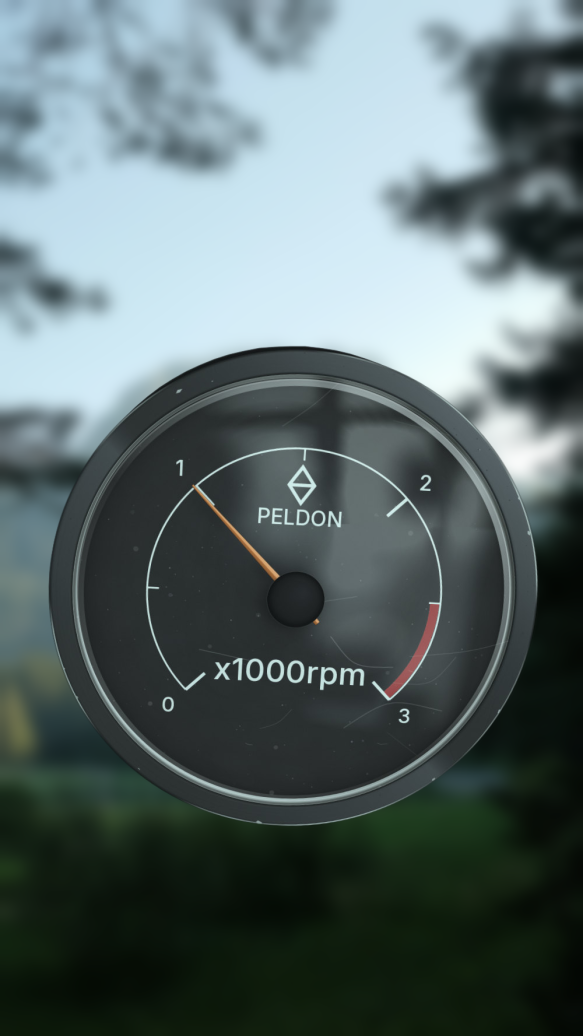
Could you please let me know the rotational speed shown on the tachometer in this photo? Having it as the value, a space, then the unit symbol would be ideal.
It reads 1000 rpm
